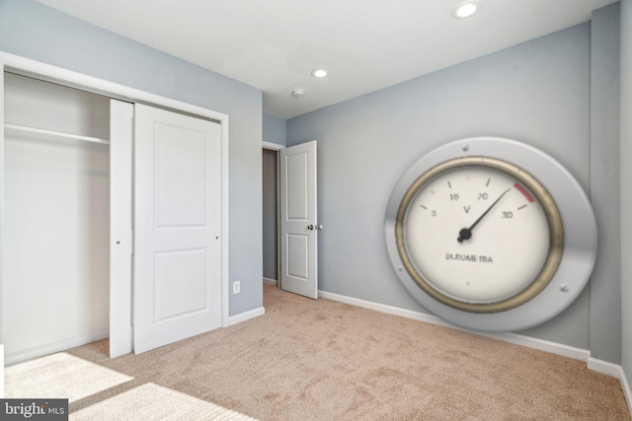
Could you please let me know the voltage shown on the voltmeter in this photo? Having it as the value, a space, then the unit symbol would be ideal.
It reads 25 V
